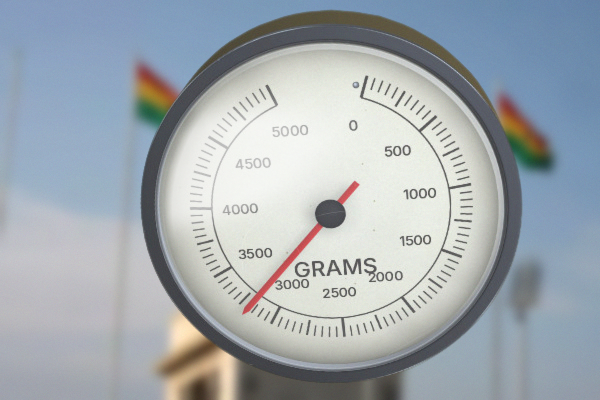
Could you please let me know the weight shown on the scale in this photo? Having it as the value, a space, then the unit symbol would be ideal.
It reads 3200 g
